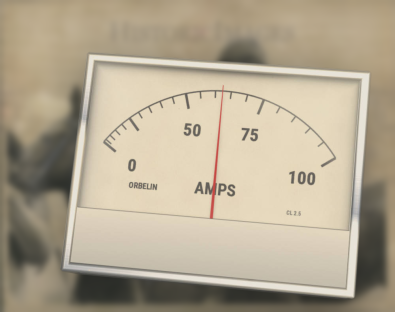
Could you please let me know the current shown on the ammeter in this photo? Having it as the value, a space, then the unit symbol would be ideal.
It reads 62.5 A
